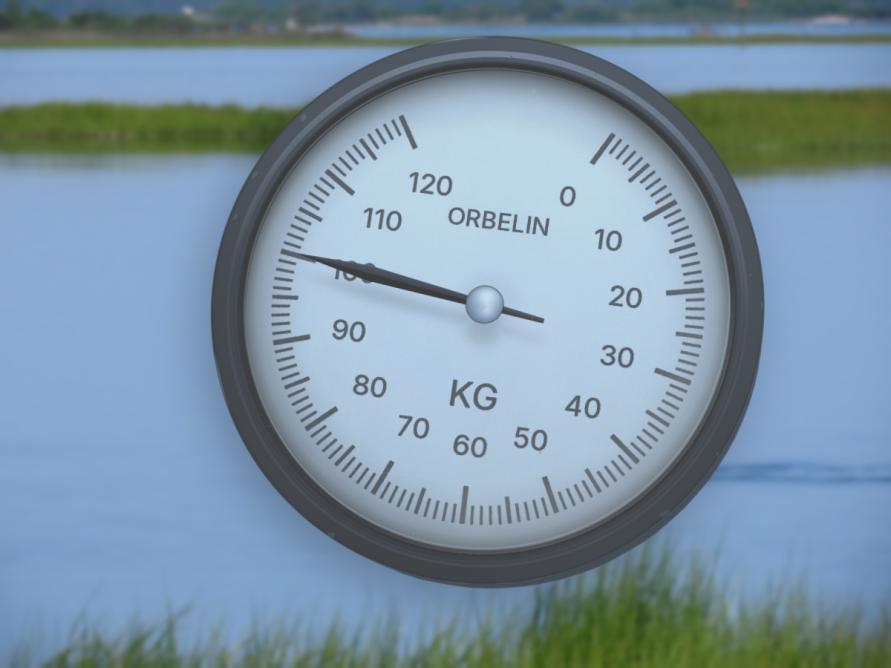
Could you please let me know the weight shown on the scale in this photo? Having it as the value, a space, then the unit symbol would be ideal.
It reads 100 kg
